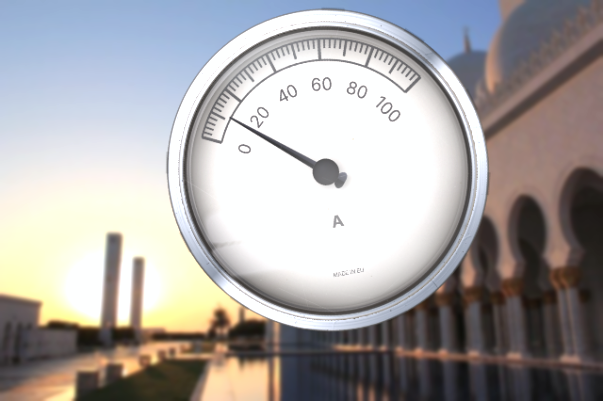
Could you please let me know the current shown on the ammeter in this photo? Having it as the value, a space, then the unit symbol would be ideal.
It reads 12 A
